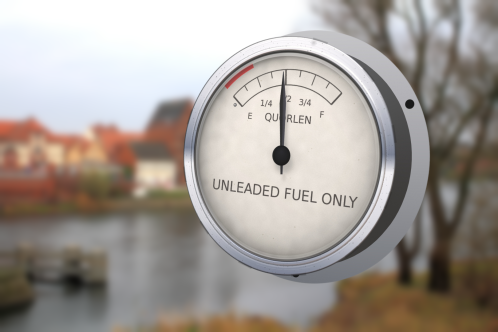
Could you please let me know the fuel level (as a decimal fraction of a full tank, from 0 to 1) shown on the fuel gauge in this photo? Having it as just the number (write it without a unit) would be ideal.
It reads 0.5
